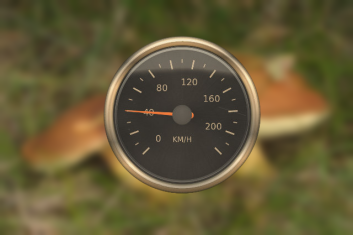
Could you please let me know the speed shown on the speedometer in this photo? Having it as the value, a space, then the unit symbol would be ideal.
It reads 40 km/h
